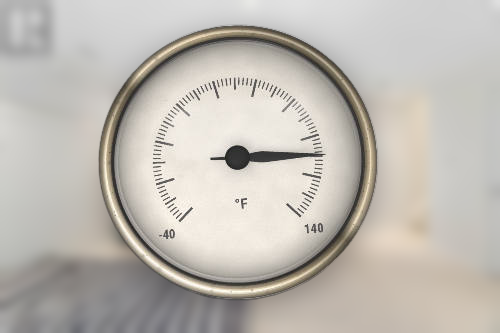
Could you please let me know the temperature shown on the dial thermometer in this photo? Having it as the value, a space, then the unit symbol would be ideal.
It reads 110 °F
